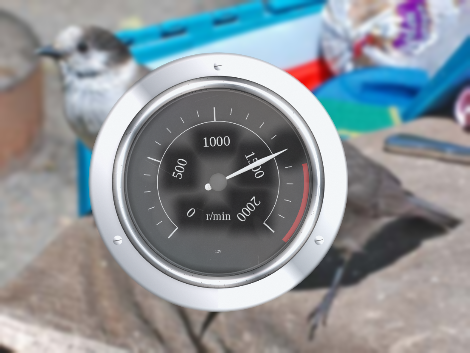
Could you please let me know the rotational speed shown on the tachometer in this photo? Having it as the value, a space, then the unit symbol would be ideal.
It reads 1500 rpm
